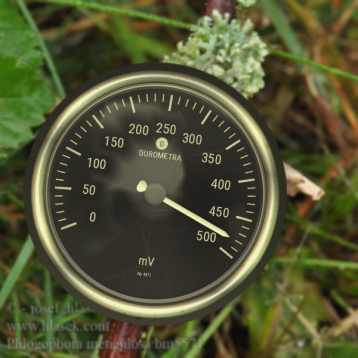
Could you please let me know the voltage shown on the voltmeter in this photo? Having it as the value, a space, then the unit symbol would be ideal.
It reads 480 mV
